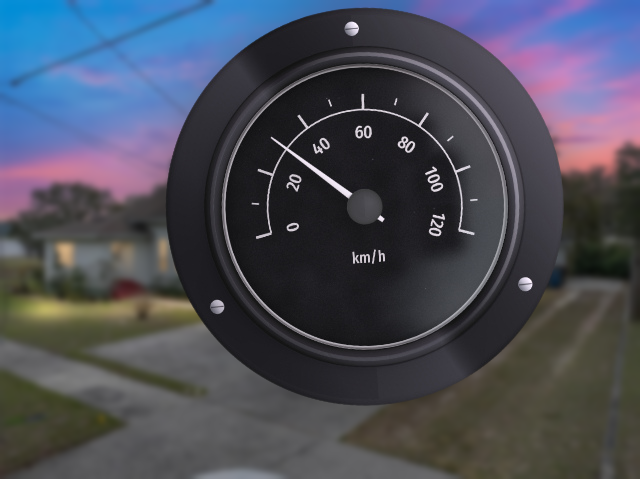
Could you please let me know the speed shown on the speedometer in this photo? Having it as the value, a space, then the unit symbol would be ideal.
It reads 30 km/h
